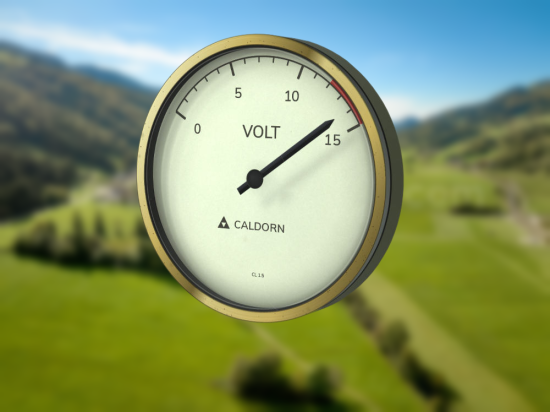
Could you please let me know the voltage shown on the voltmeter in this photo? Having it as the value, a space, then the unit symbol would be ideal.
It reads 14 V
